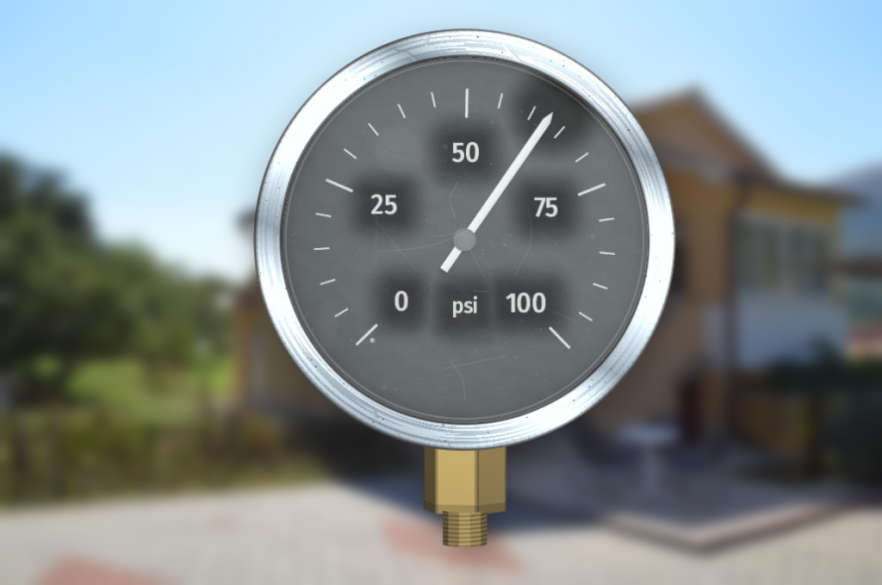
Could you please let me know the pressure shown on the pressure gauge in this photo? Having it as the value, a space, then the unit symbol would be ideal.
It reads 62.5 psi
